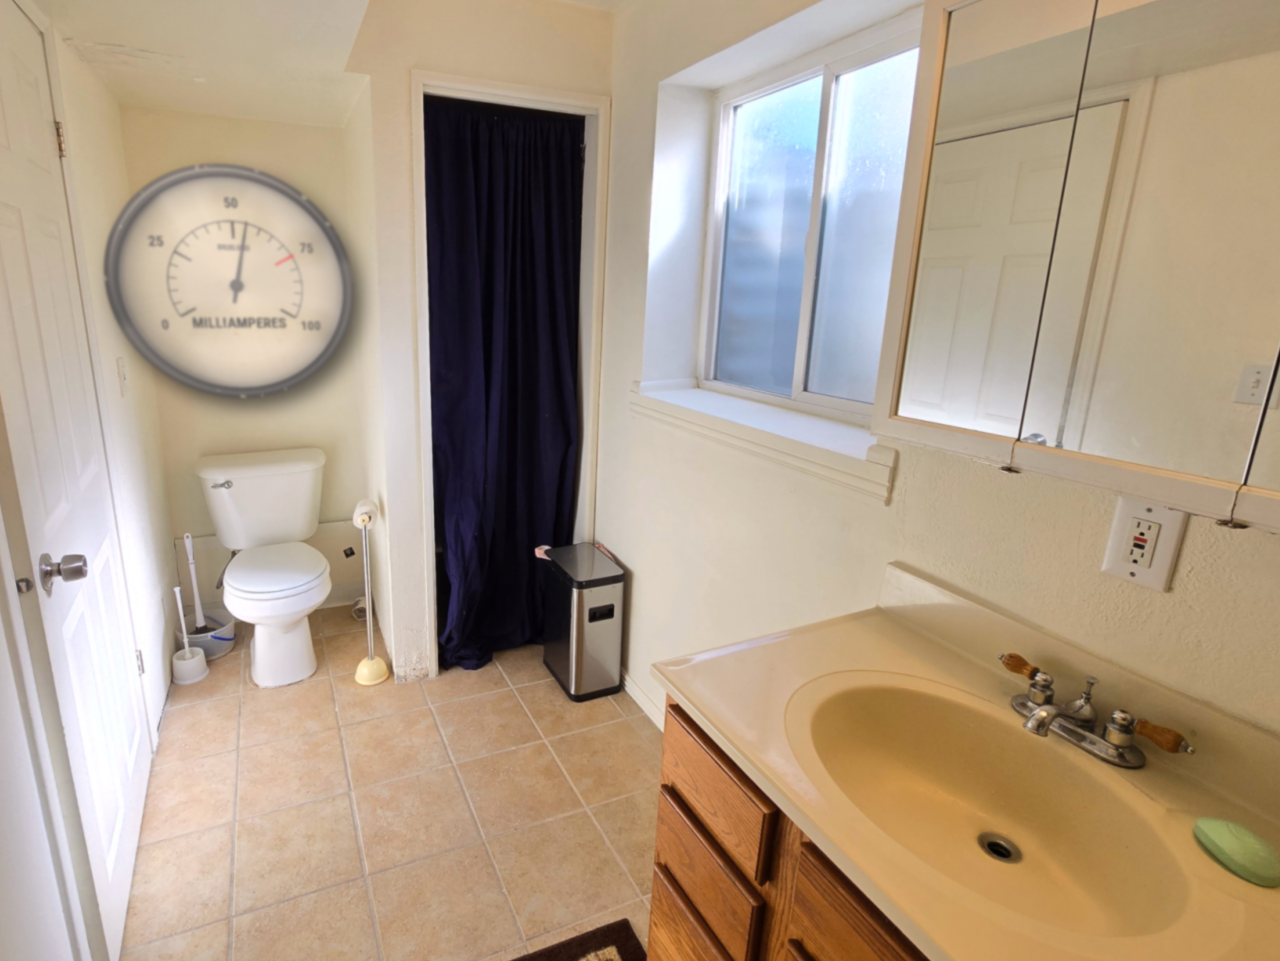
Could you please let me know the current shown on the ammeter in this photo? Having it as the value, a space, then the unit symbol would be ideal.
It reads 55 mA
